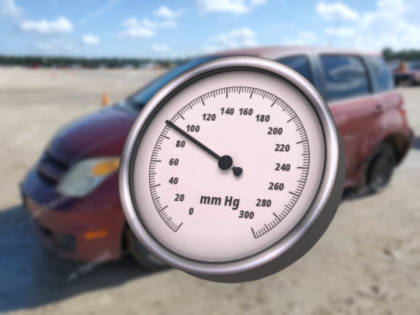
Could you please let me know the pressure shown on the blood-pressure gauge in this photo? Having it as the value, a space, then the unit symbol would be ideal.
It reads 90 mmHg
